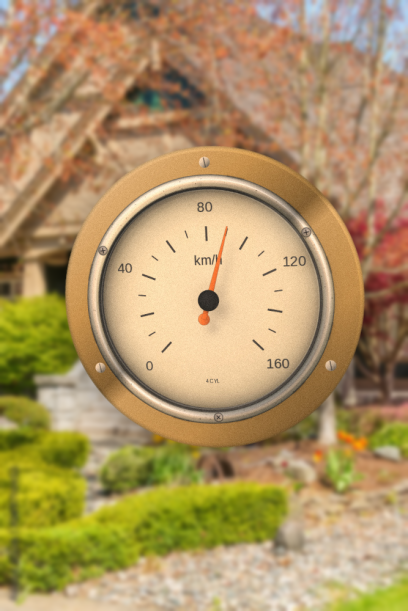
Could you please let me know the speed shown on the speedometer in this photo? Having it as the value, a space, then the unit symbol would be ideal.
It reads 90 km/h
